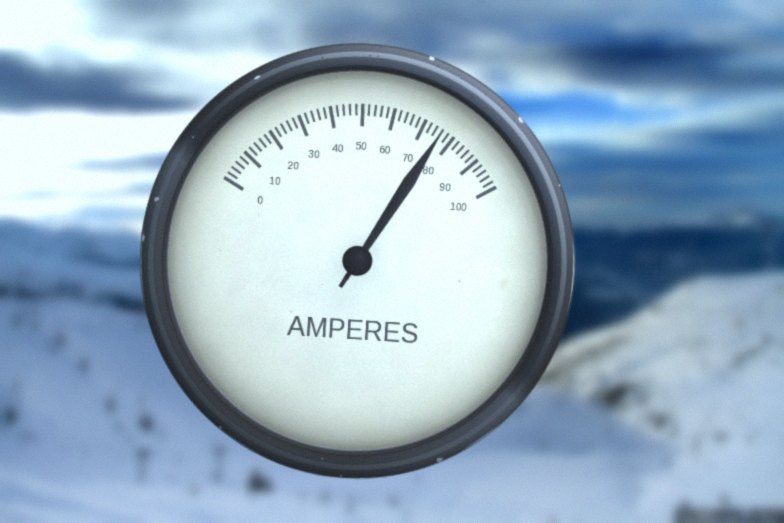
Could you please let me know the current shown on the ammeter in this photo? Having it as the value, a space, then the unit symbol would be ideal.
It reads 76 A
